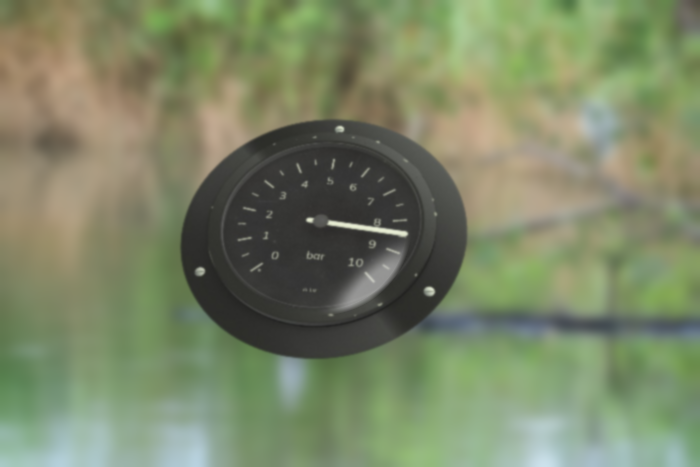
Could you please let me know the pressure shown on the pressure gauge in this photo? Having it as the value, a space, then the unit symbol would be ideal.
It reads 8.5 bar
